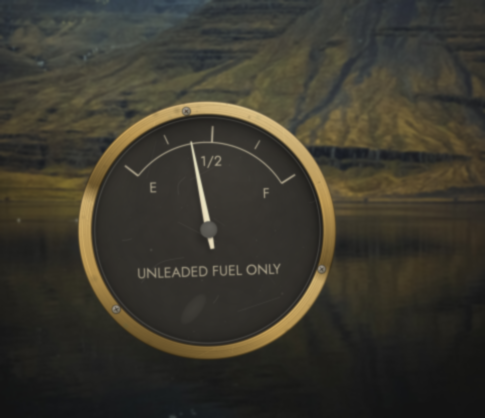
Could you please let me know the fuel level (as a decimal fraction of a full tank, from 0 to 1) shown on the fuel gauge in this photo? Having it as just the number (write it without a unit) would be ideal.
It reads 0.375
